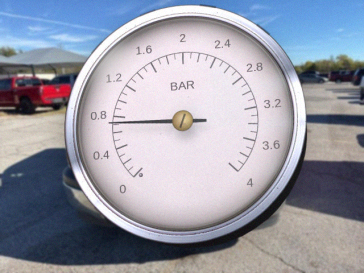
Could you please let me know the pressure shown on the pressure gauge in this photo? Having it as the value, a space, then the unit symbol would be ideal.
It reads 0.7 bar
